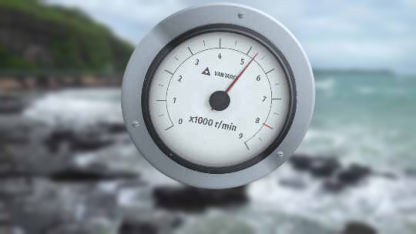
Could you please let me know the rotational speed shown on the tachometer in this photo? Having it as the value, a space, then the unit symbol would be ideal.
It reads 5250 rpm
